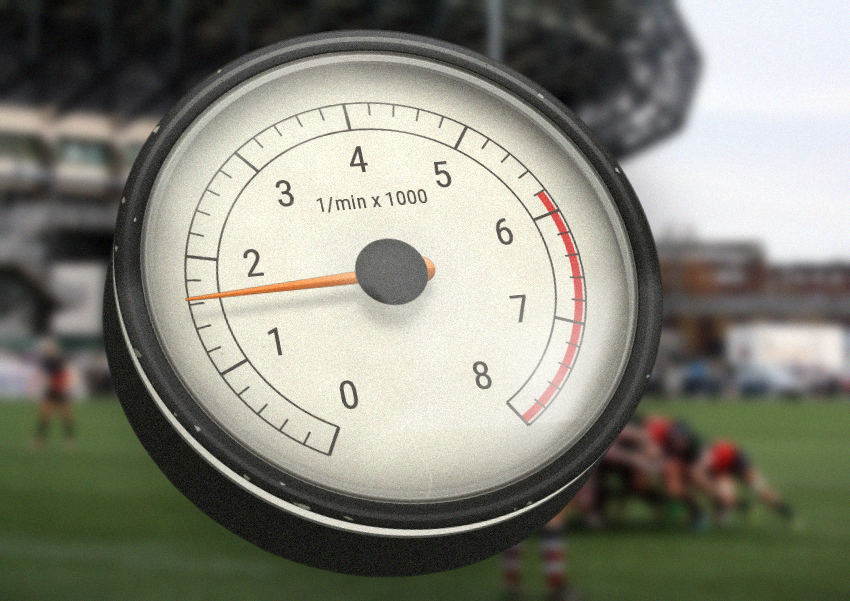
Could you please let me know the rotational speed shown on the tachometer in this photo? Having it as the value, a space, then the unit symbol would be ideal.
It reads 1600 rpm
